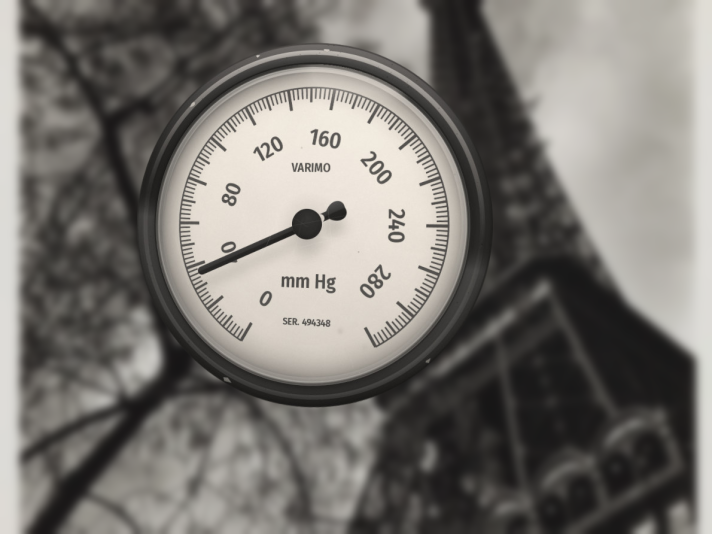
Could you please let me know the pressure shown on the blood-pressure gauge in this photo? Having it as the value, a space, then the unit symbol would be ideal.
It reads 36 mmHg
